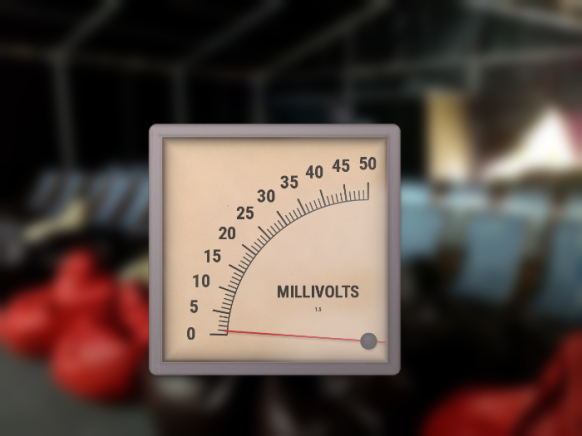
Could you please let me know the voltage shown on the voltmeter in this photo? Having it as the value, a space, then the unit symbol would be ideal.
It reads 1 mV
